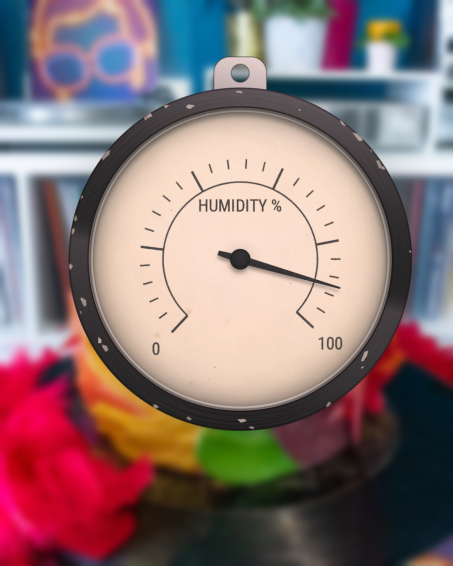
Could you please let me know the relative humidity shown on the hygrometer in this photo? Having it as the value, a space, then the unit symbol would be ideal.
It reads 90 %
